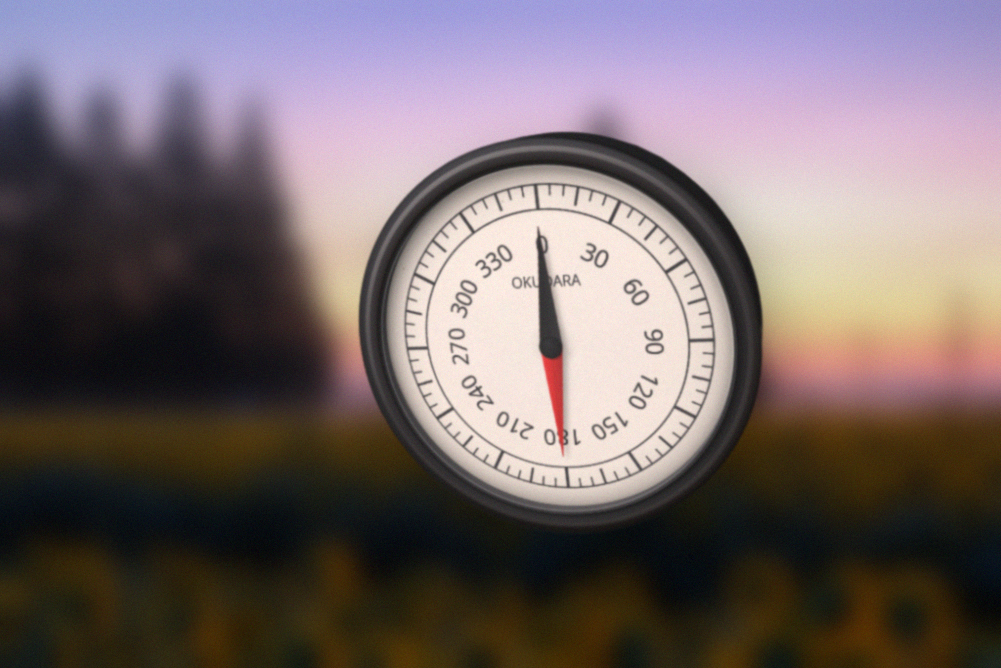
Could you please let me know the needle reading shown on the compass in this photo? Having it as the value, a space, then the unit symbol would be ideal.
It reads 180 °
